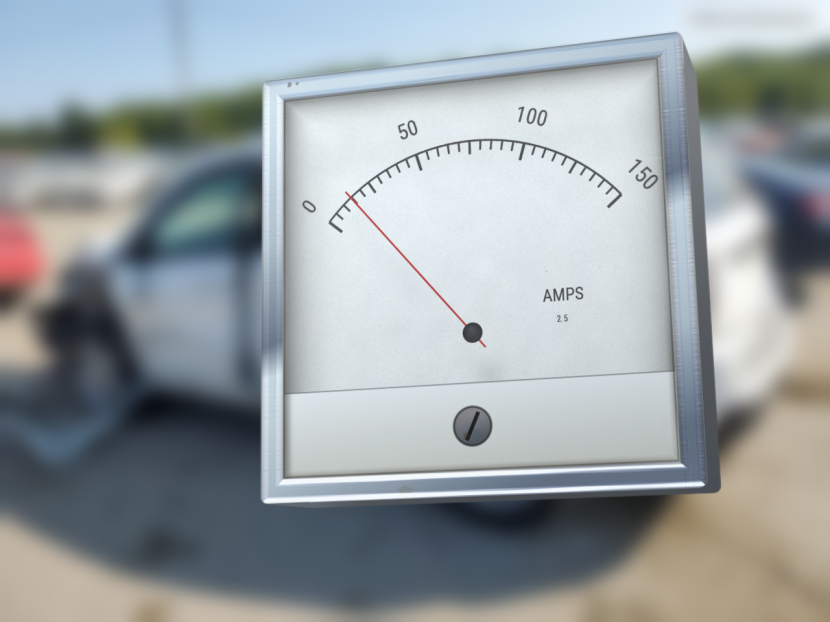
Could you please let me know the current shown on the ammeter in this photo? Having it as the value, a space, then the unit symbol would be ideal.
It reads 15 A
